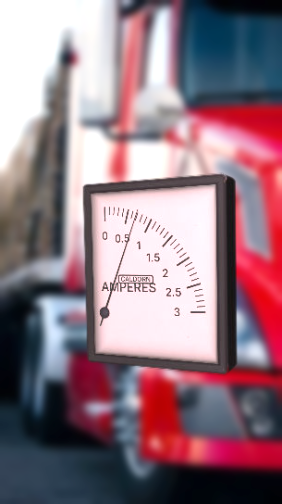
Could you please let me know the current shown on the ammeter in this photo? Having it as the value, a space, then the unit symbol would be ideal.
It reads 0.7 A
